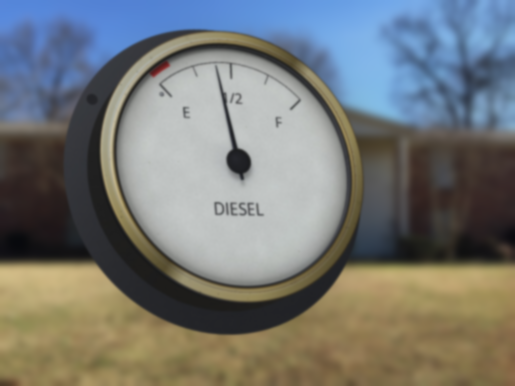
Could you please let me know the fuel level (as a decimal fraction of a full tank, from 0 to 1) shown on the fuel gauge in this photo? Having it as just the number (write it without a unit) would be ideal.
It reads 0.375
